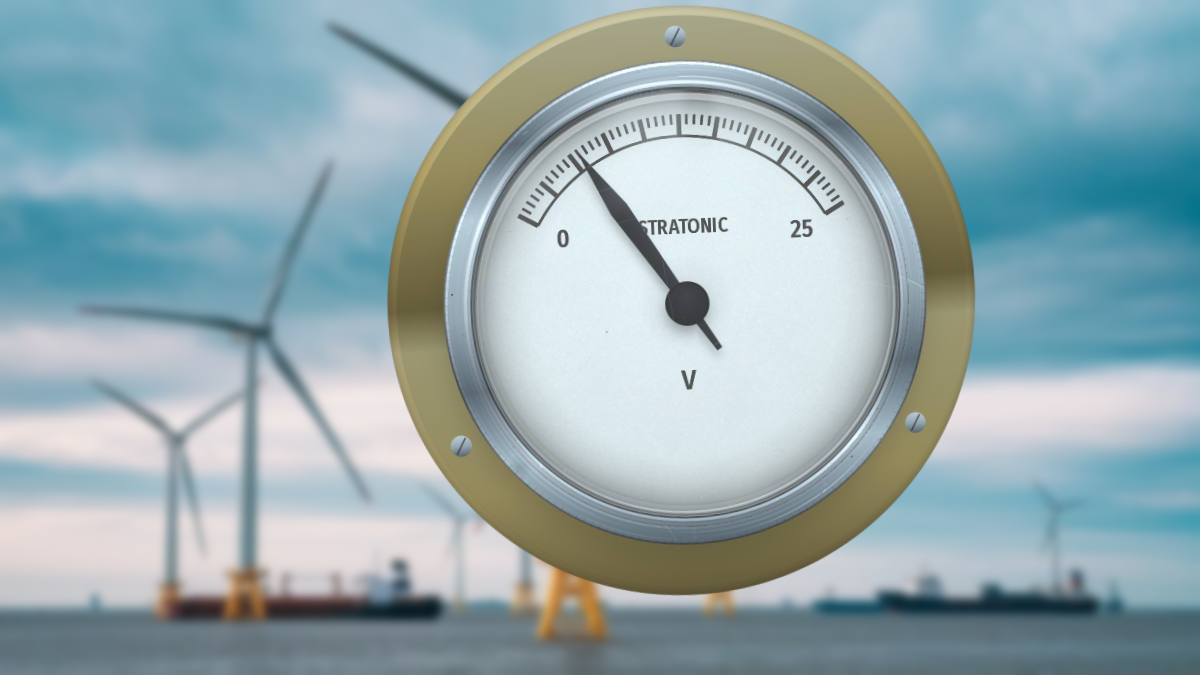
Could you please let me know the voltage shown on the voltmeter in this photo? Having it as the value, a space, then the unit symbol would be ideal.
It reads 5.5 V
